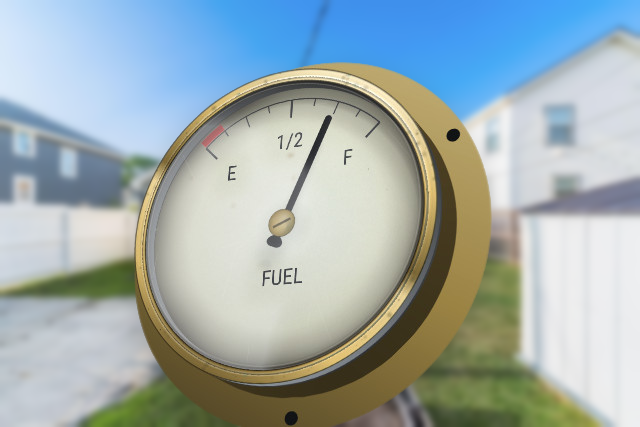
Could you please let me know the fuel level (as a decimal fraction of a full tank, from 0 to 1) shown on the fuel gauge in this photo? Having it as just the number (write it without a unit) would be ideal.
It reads 0.75
